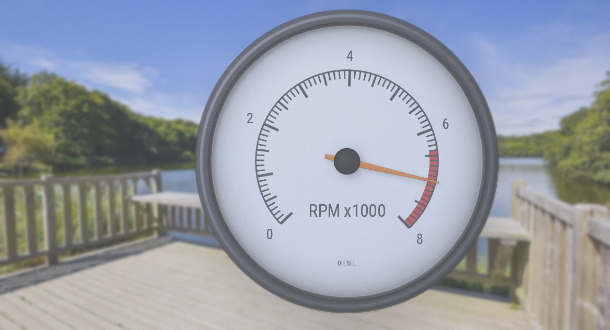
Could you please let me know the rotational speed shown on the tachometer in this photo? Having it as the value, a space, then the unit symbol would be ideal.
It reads 7000 rpm
